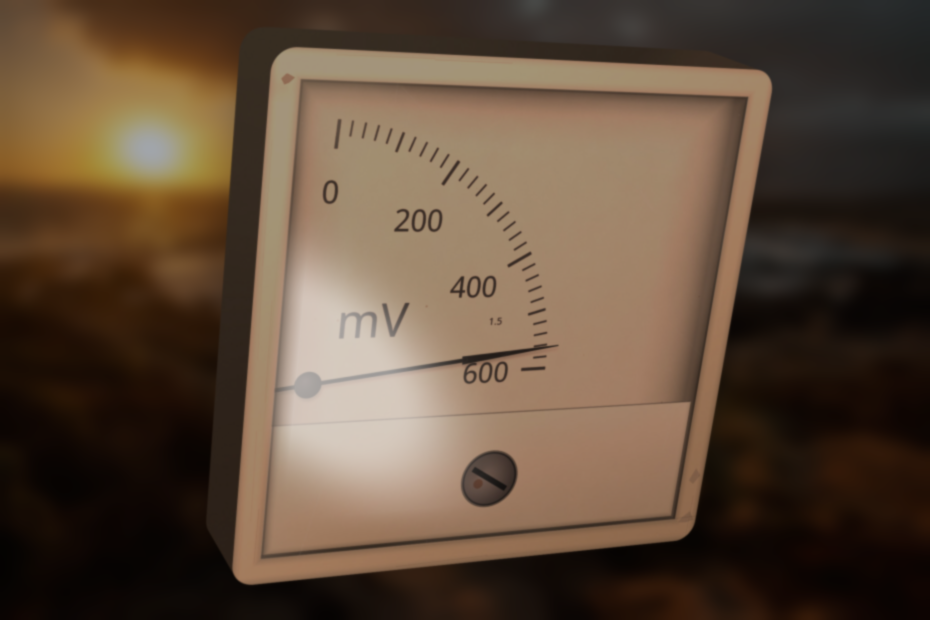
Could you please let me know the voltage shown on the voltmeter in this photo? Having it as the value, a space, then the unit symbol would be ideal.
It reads 560 mV
